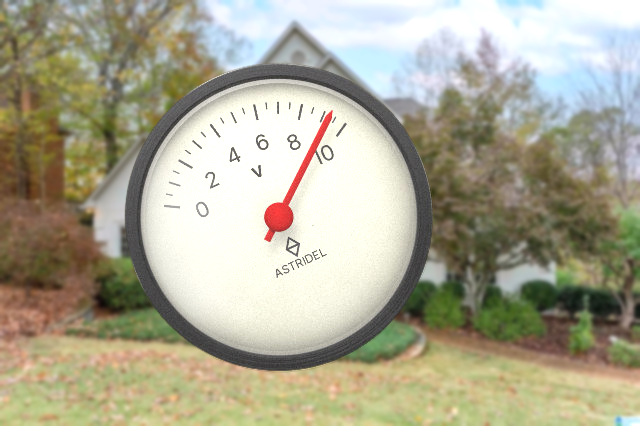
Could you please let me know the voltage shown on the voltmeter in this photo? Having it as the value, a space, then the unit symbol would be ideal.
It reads 9.25 V
